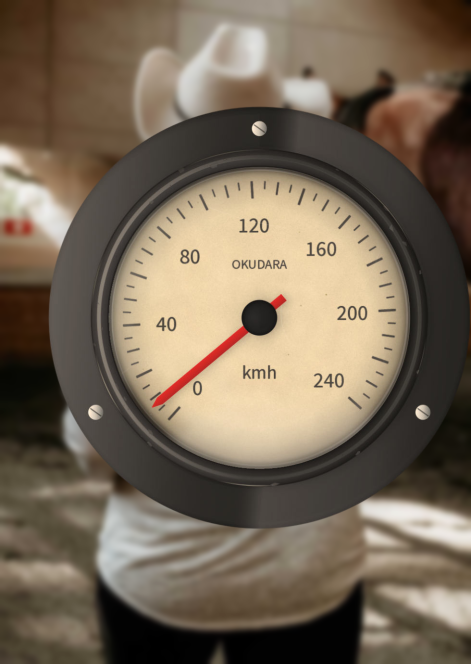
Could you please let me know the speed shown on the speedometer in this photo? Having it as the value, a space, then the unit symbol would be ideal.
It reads 7.5 km/h
